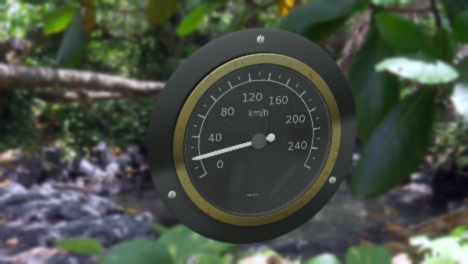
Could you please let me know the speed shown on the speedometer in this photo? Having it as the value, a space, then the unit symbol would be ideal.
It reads 20 km/h
